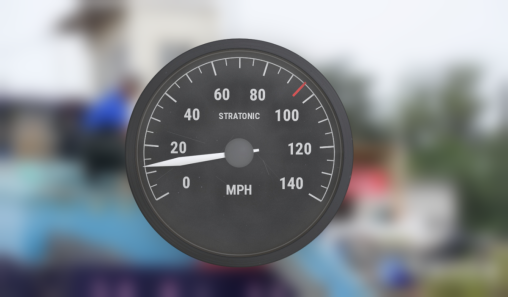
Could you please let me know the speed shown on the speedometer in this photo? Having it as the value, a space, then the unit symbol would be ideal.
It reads 12.5 mph
